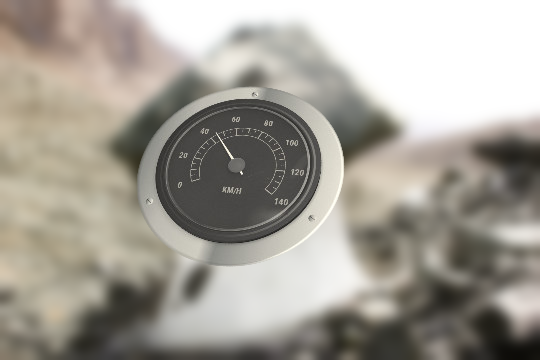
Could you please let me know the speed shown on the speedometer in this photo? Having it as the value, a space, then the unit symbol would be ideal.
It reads 45 km/h
